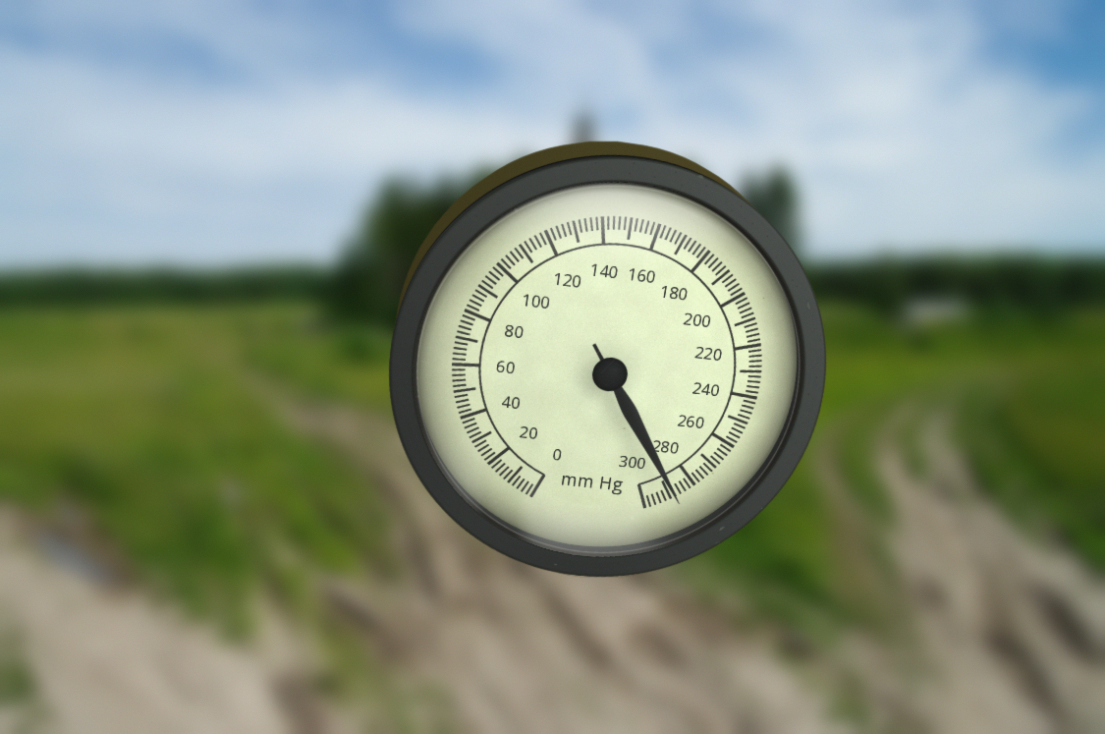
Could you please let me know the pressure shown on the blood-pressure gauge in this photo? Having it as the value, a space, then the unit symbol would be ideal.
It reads 288 mmHg
